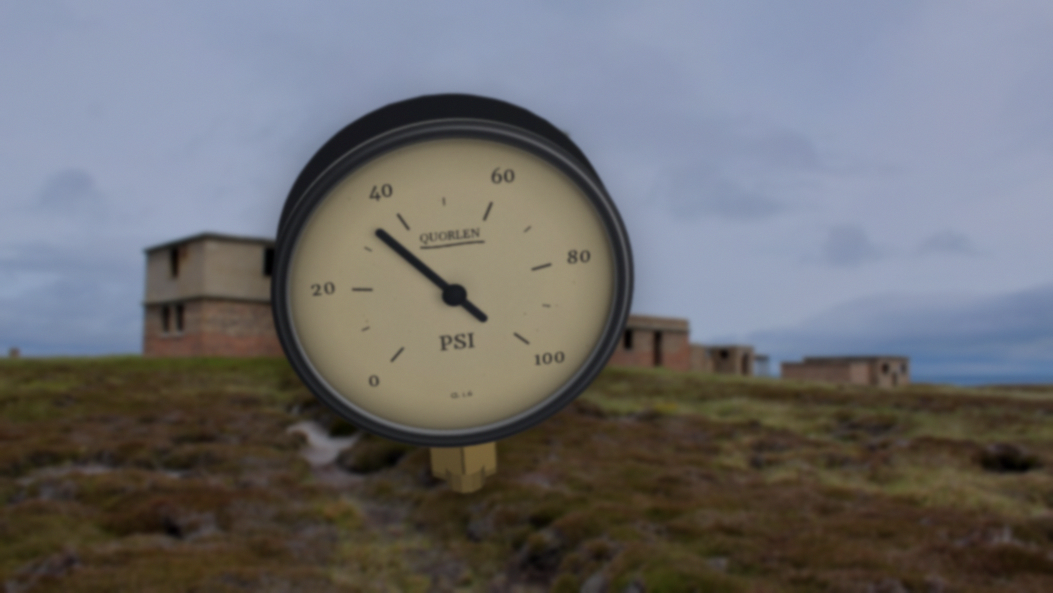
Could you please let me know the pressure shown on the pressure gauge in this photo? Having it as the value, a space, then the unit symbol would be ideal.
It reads 35 psi
